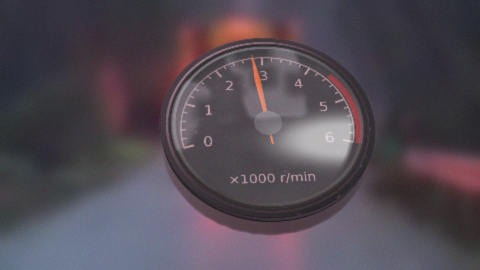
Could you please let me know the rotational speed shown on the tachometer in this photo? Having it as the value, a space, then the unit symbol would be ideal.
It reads 2800 rpm
